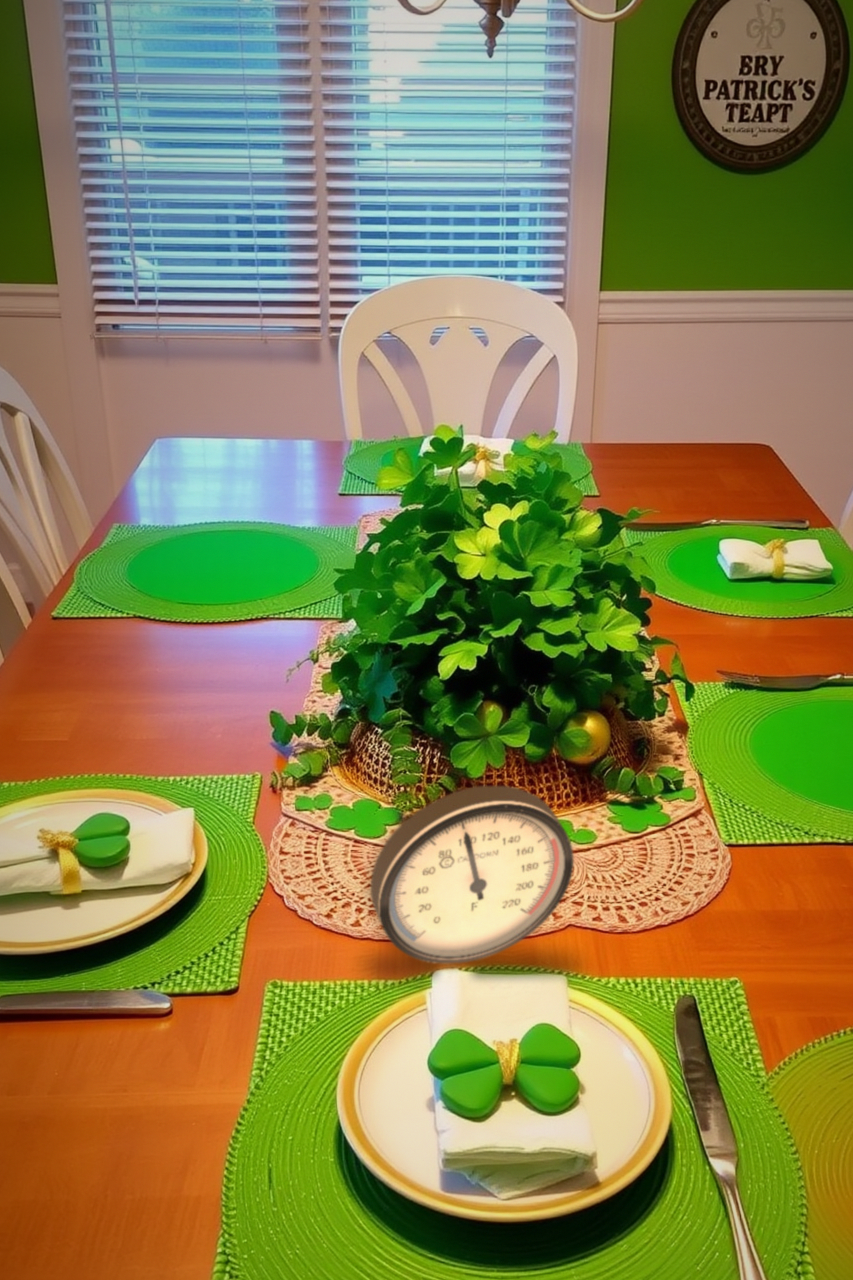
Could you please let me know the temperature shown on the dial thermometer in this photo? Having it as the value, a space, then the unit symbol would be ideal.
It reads 100 °F
